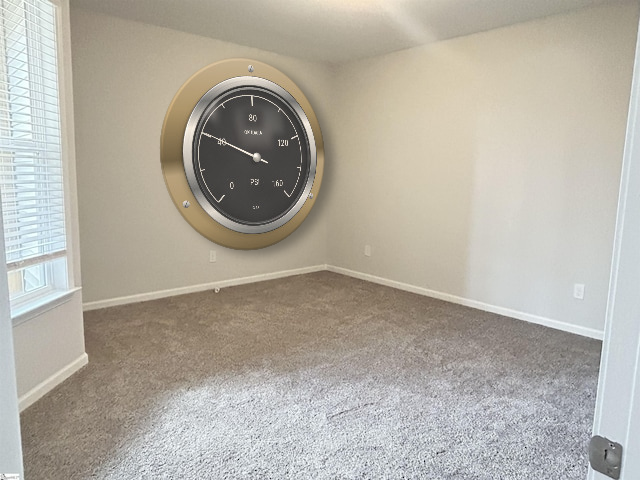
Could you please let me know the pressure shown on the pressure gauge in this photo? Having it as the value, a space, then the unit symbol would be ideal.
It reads 40 psi
